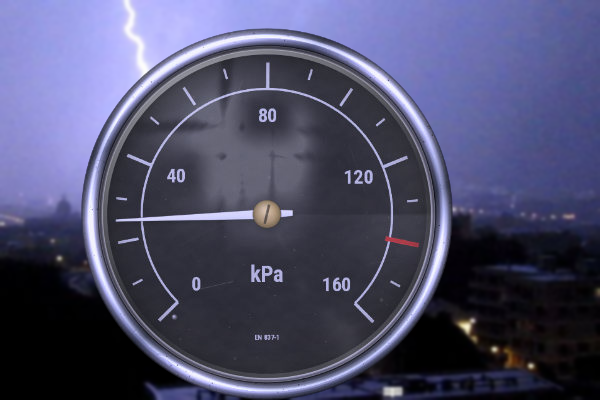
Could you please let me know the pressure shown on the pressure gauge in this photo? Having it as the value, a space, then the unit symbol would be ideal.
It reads 25 kPa
